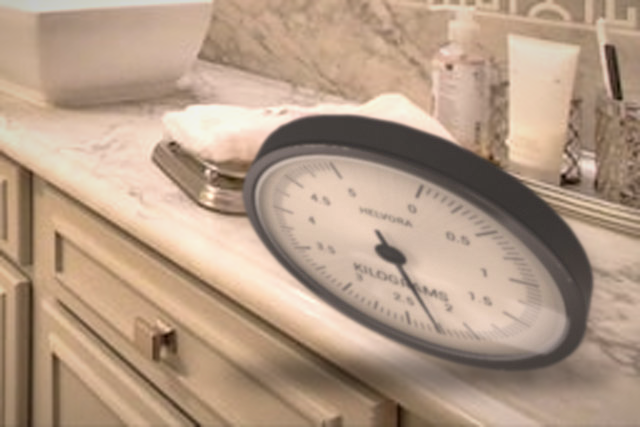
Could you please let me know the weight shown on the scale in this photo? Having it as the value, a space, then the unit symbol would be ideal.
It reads 2.25 kg
